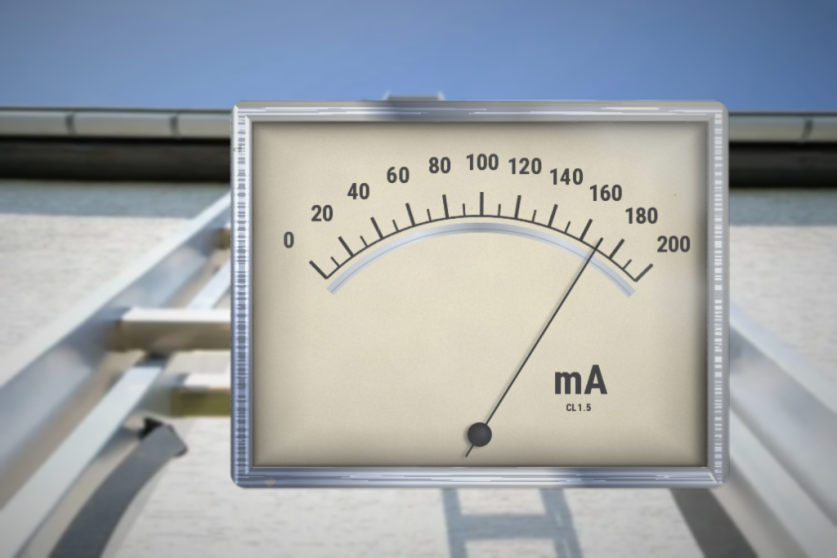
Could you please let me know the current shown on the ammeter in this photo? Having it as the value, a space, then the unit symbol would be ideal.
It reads 170 mA
